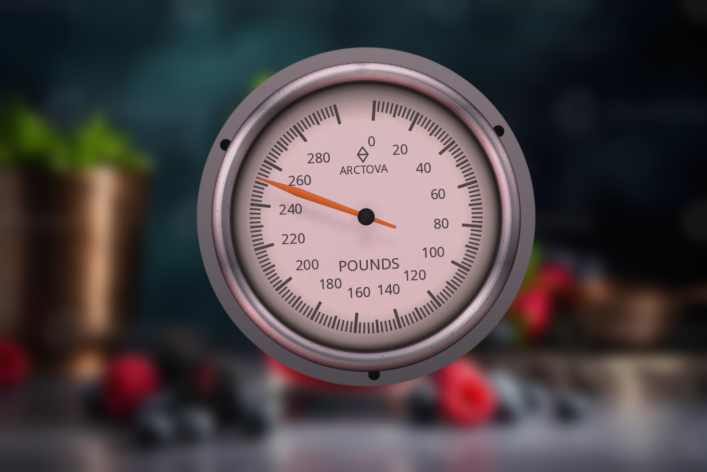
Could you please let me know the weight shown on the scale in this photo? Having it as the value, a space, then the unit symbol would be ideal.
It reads 252 lb
